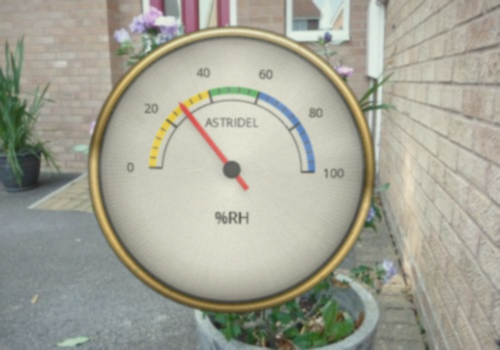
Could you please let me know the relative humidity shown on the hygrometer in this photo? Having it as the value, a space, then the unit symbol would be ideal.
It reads 28 %
